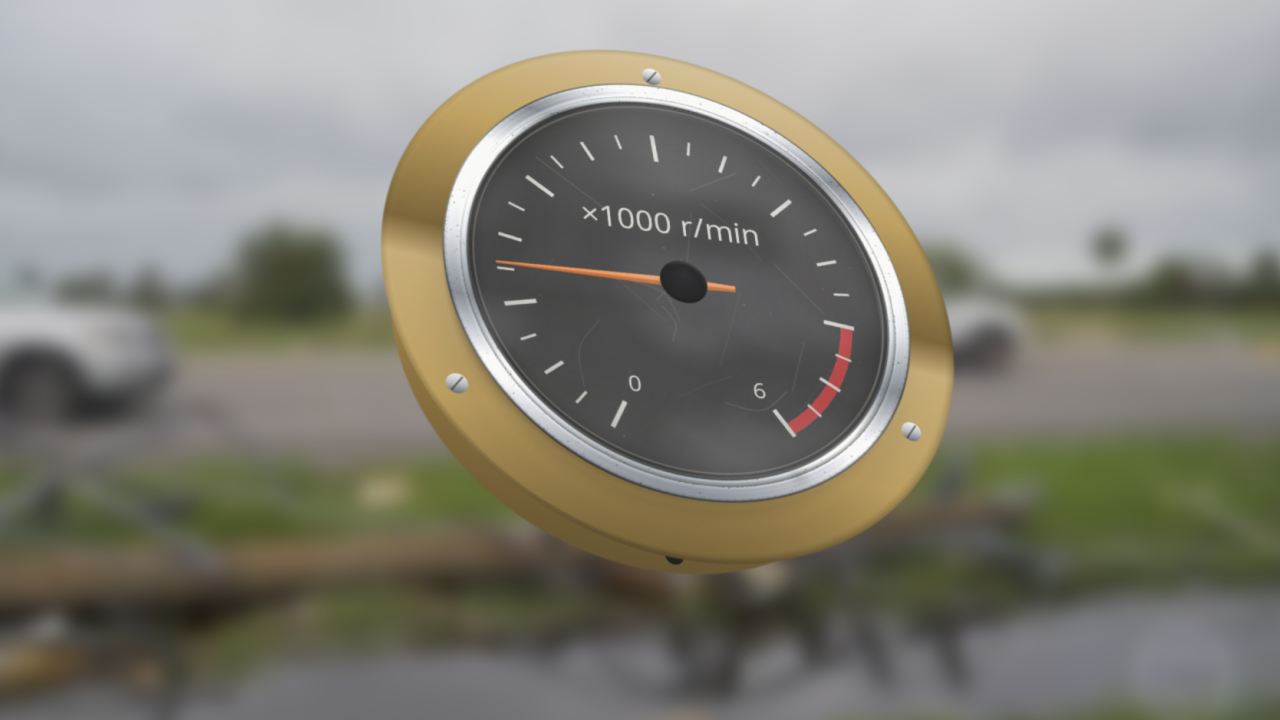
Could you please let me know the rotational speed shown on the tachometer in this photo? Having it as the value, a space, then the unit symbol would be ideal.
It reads 1250 rpm
